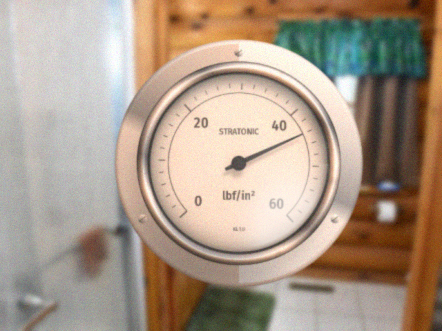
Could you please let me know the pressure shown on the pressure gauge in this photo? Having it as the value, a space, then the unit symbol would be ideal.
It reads 44 psi
